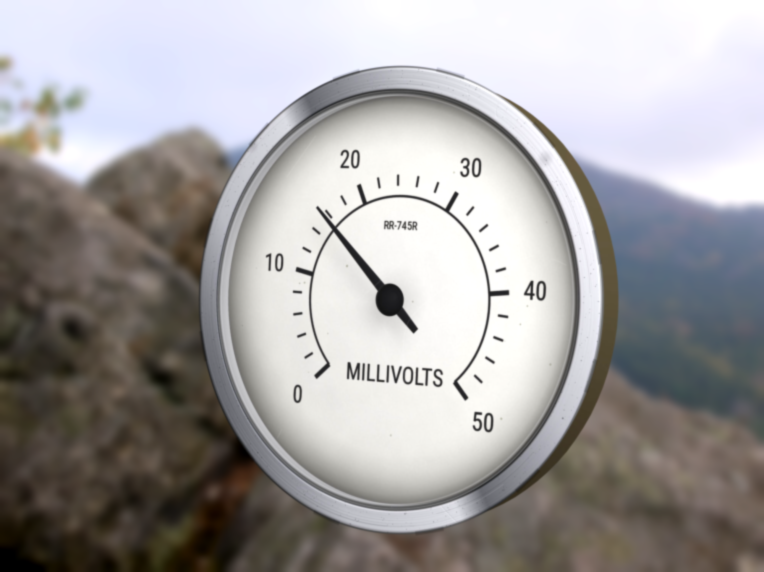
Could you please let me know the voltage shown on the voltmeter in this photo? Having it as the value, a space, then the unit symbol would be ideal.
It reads 16 mV
